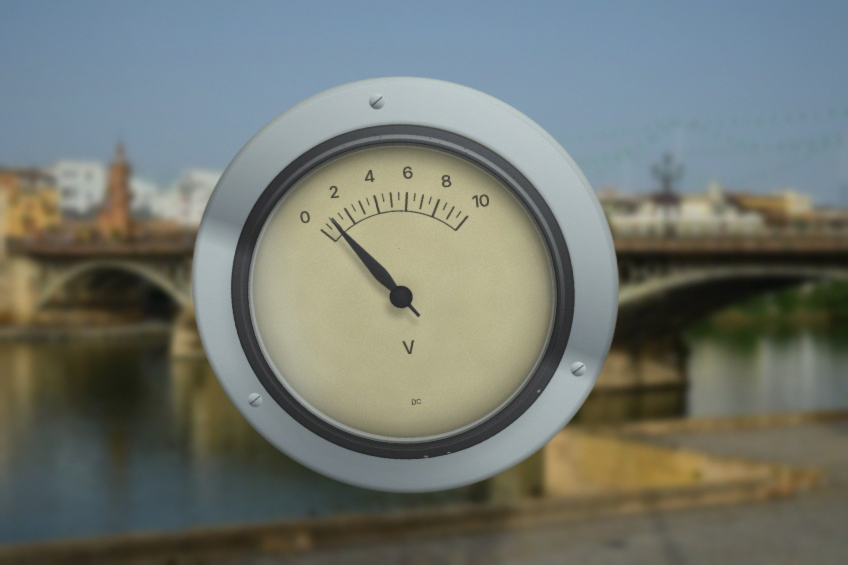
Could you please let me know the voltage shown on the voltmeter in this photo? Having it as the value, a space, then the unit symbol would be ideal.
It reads 1 V
